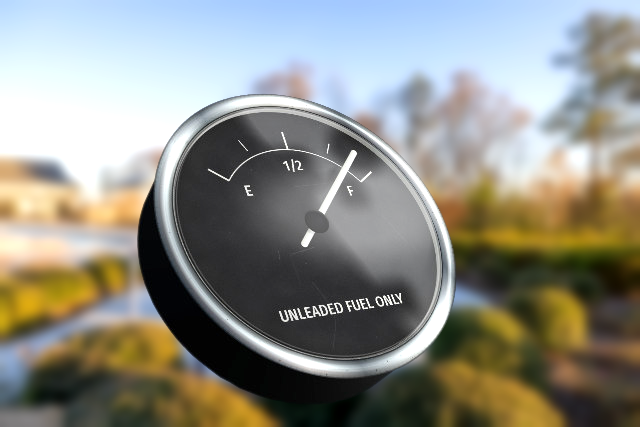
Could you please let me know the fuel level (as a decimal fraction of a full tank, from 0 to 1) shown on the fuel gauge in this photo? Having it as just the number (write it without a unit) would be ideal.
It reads 0.875
